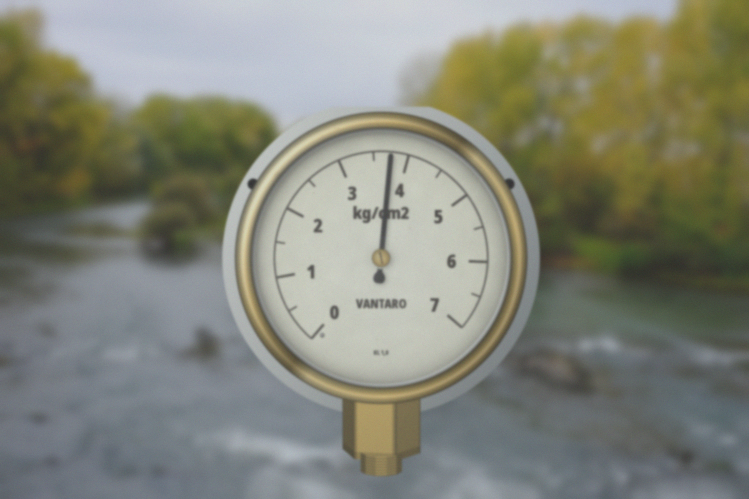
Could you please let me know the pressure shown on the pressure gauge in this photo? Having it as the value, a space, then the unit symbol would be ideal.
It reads 3.75 kg/cm²
